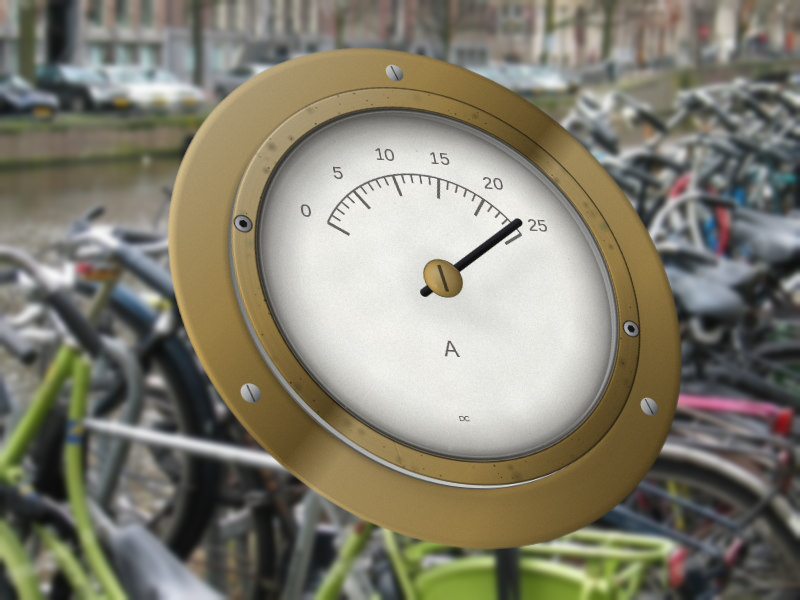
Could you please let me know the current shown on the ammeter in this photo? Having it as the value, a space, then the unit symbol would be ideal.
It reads 24 A
